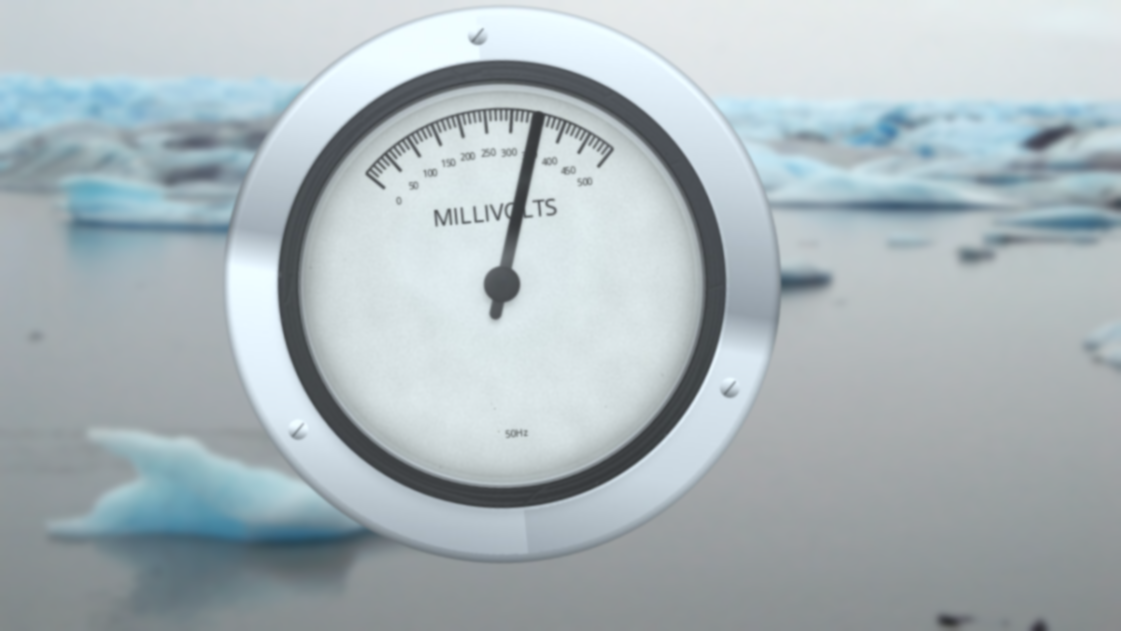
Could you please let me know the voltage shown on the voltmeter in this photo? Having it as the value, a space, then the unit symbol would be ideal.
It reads 350 mV
